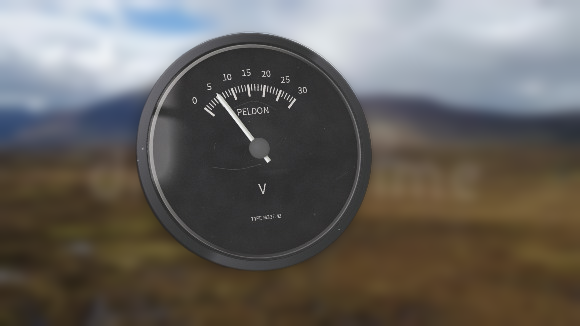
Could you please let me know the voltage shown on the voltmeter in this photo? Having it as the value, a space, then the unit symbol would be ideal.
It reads 5 V
